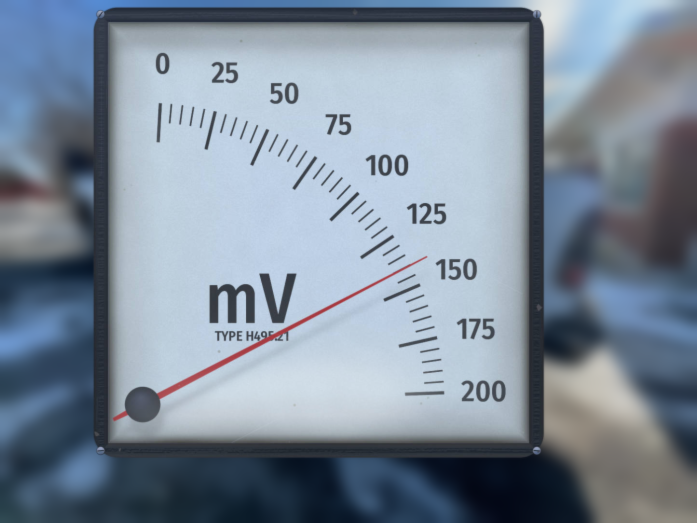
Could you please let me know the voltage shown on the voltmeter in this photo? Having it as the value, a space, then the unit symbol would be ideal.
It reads 140 mV
